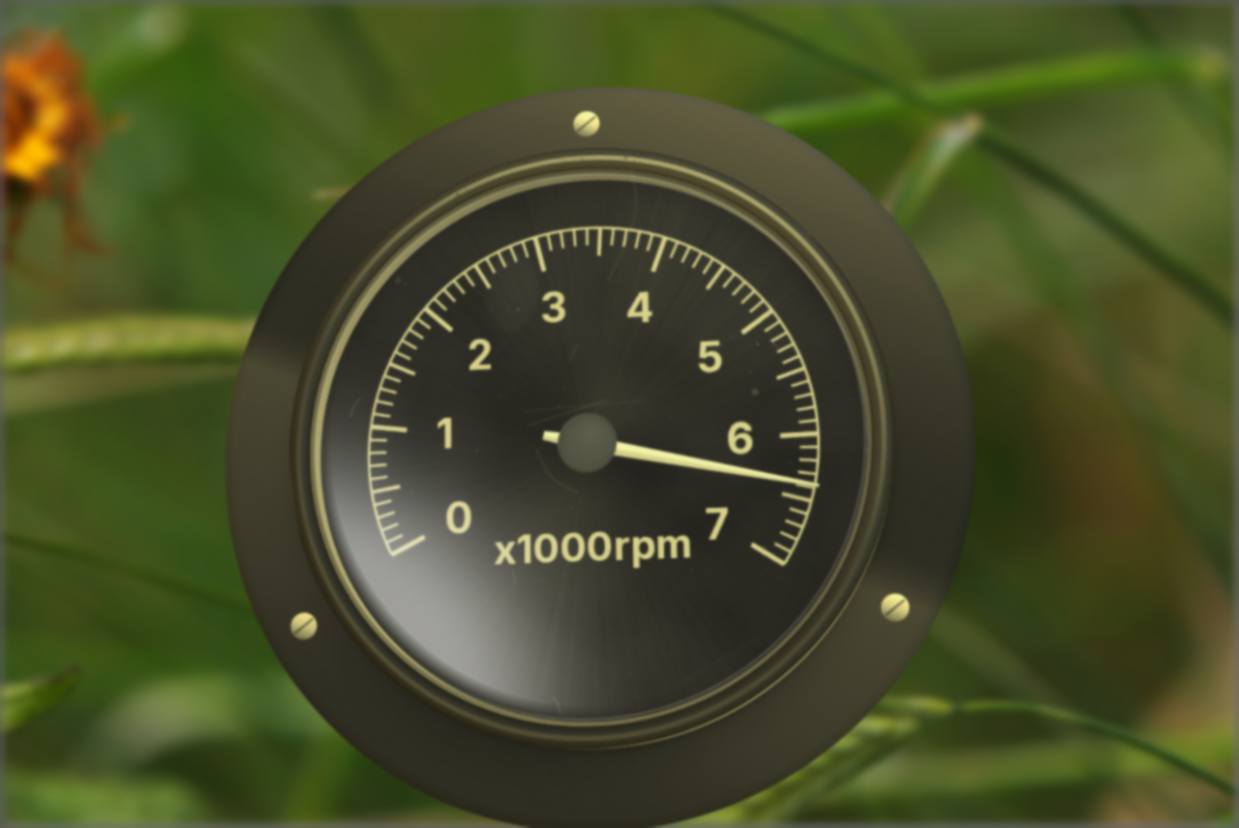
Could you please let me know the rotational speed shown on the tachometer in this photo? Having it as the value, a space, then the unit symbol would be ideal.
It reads 6400 rpm
